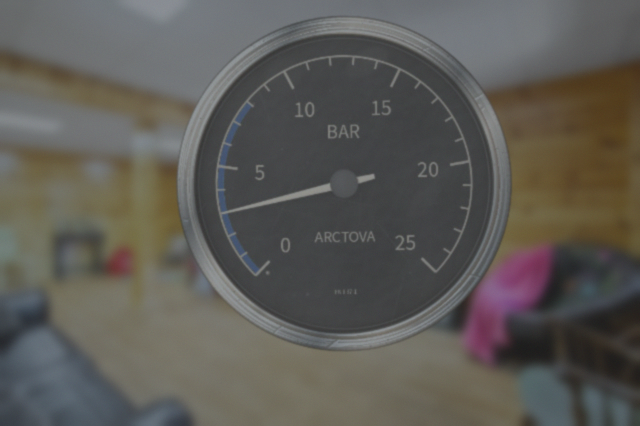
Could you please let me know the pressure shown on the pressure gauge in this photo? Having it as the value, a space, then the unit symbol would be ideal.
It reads 3 bar
